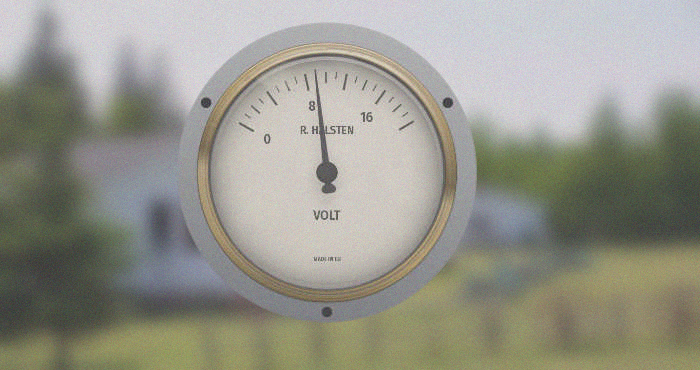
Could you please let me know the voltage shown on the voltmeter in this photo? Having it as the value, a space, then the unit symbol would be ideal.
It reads 9 V
